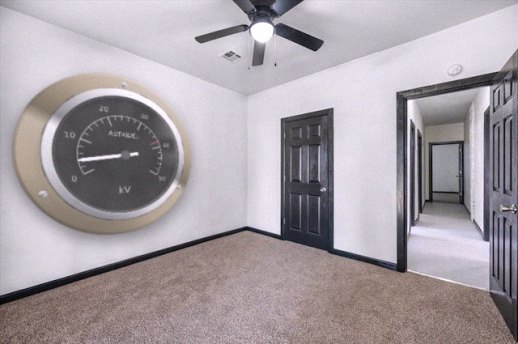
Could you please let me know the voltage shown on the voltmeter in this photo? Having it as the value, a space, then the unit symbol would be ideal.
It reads 4 kV
